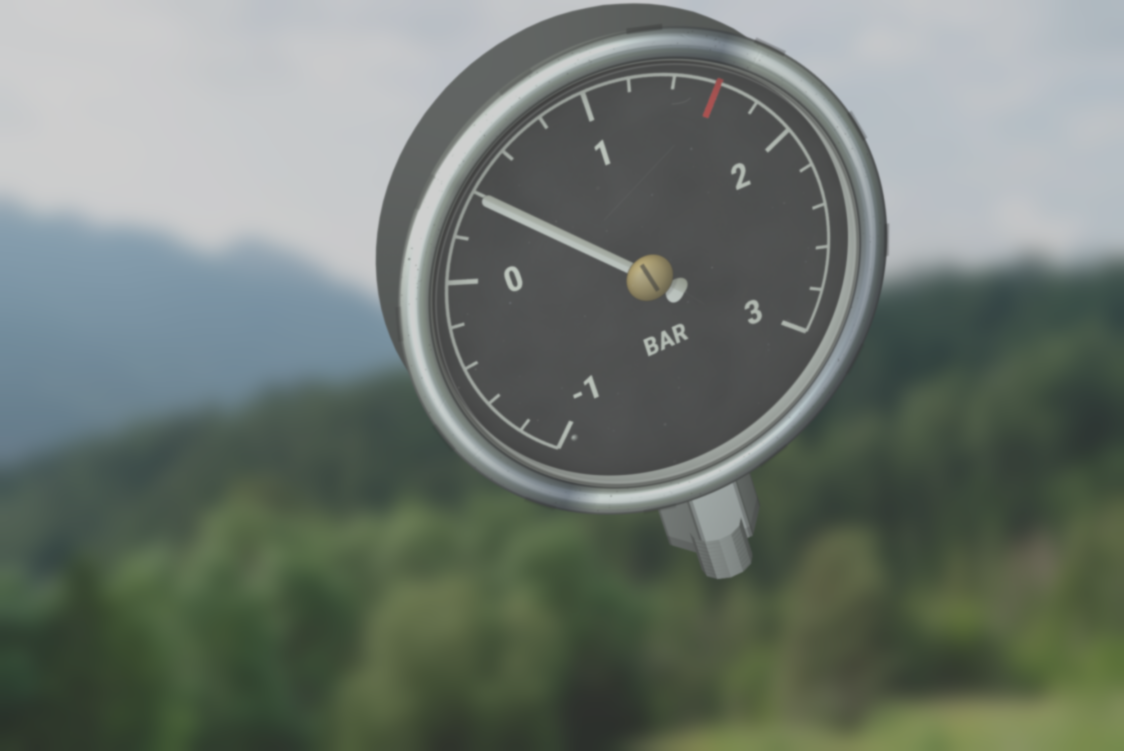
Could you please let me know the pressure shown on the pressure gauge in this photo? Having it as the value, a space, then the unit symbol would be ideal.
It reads 0.4 bar
